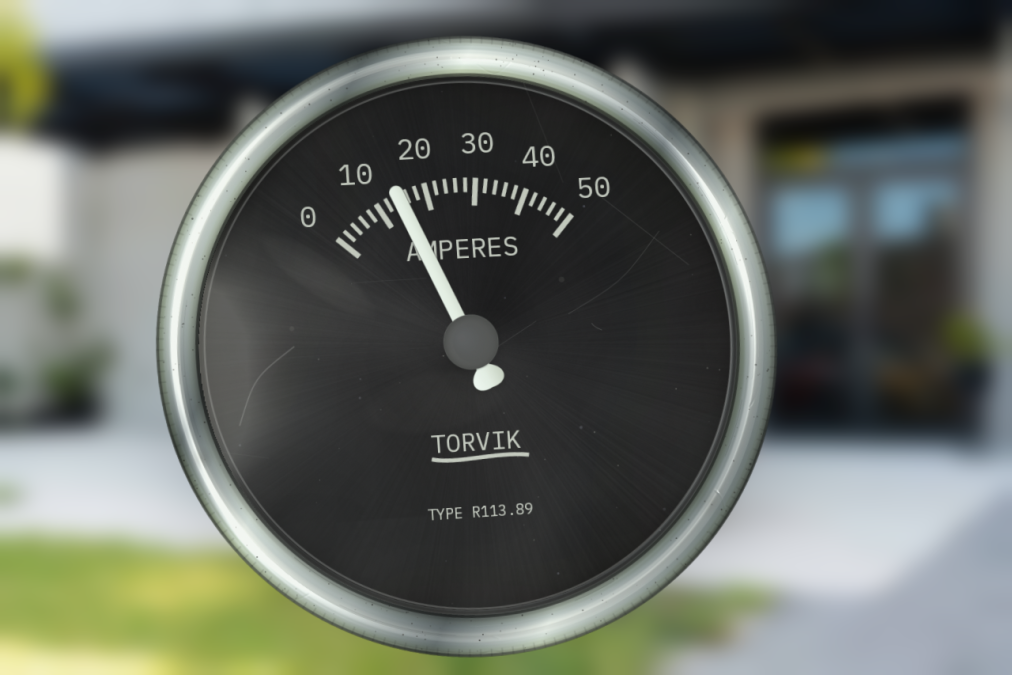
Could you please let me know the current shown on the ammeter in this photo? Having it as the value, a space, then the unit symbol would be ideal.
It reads 14 A
